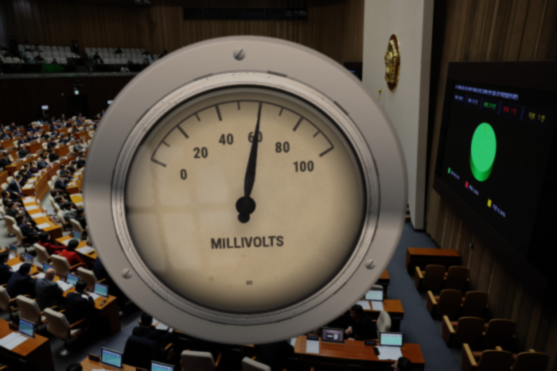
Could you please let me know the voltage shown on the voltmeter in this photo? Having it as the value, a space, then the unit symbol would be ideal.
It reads 60 mV
